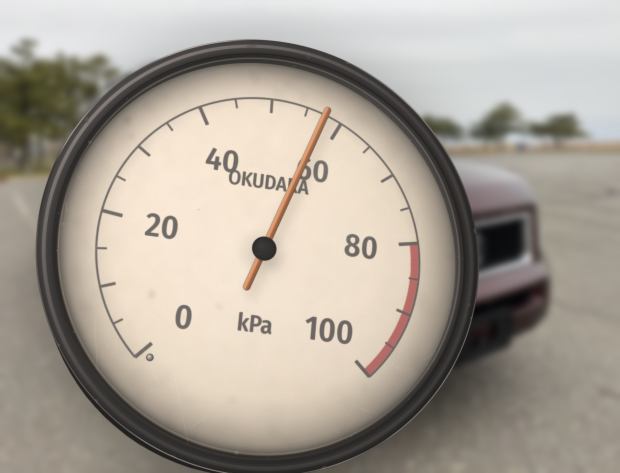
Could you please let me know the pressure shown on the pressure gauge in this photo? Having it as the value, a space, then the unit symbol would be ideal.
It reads 57.5 kPa
